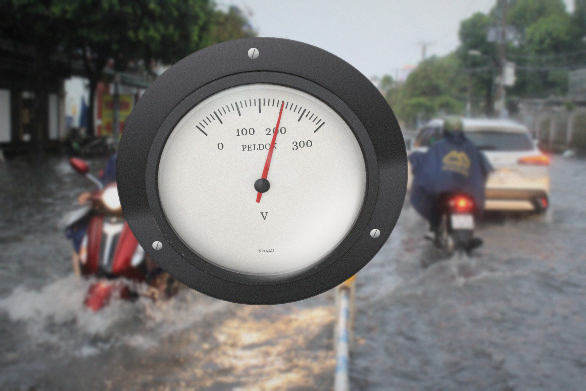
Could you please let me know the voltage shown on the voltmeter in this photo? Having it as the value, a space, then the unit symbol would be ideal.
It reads 200 V
